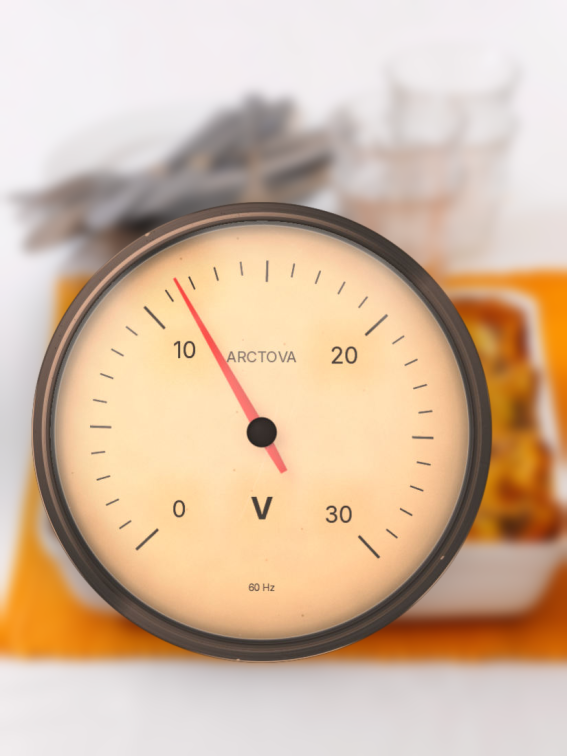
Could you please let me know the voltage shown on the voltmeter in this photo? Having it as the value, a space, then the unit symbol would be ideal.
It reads 11.5 V
